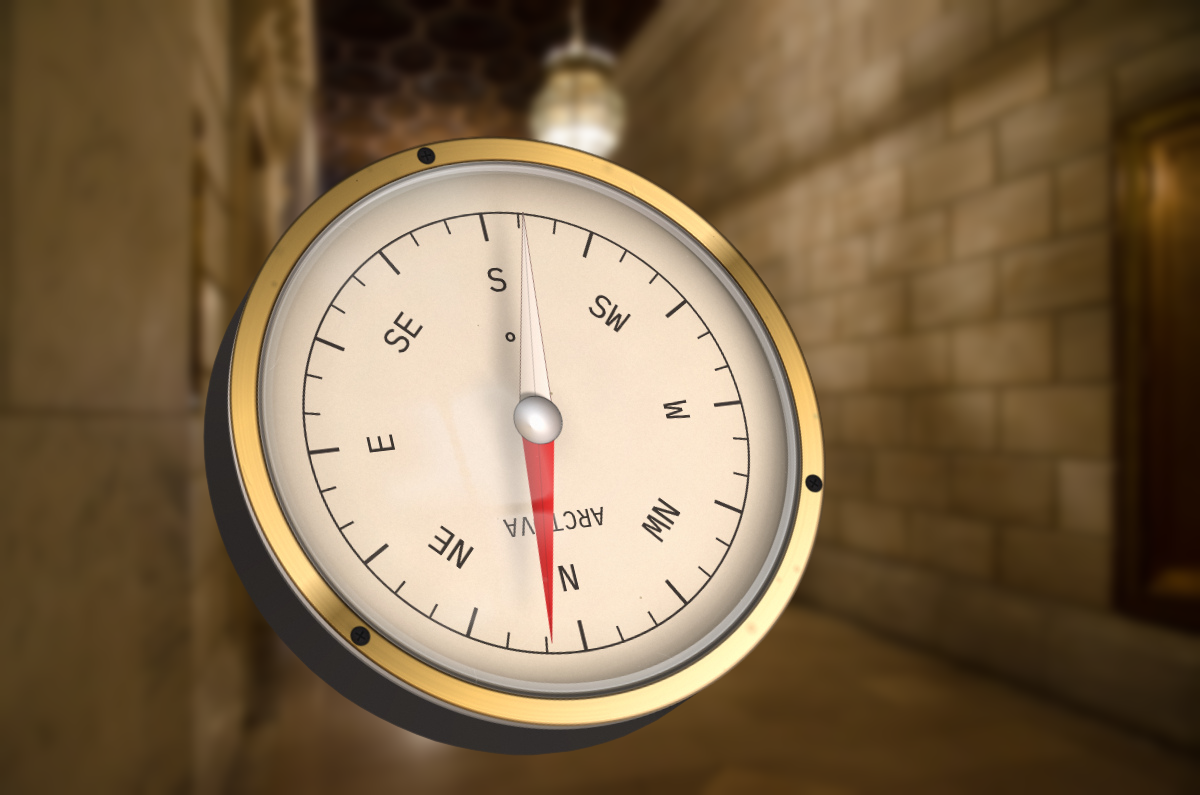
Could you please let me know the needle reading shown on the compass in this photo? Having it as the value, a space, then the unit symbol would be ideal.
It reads 10 °
